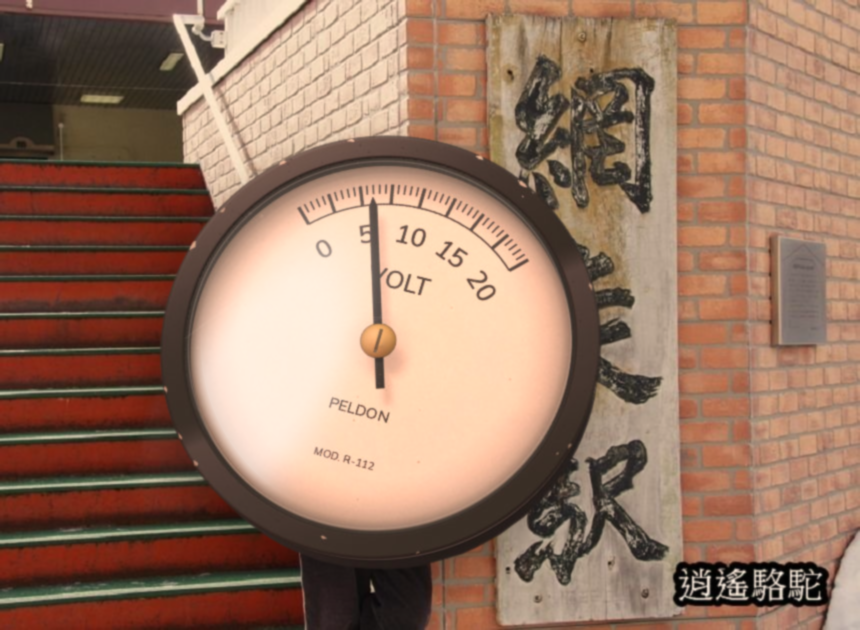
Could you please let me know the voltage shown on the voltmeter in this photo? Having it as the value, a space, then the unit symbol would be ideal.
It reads 6 V
